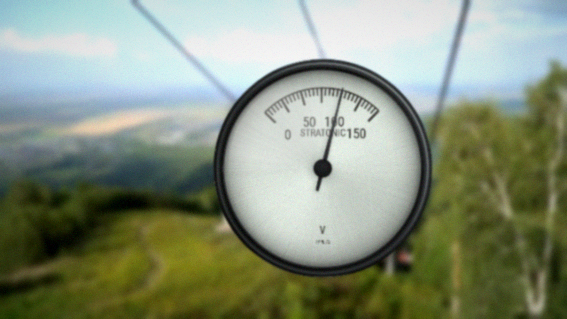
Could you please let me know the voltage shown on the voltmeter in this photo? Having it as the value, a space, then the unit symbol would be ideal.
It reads 100 V
